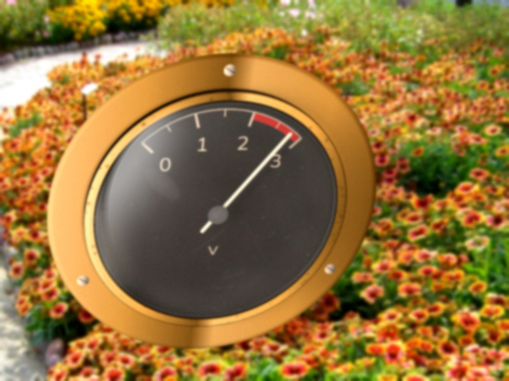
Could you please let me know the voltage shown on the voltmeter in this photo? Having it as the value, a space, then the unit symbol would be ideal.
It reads 2.75 V
